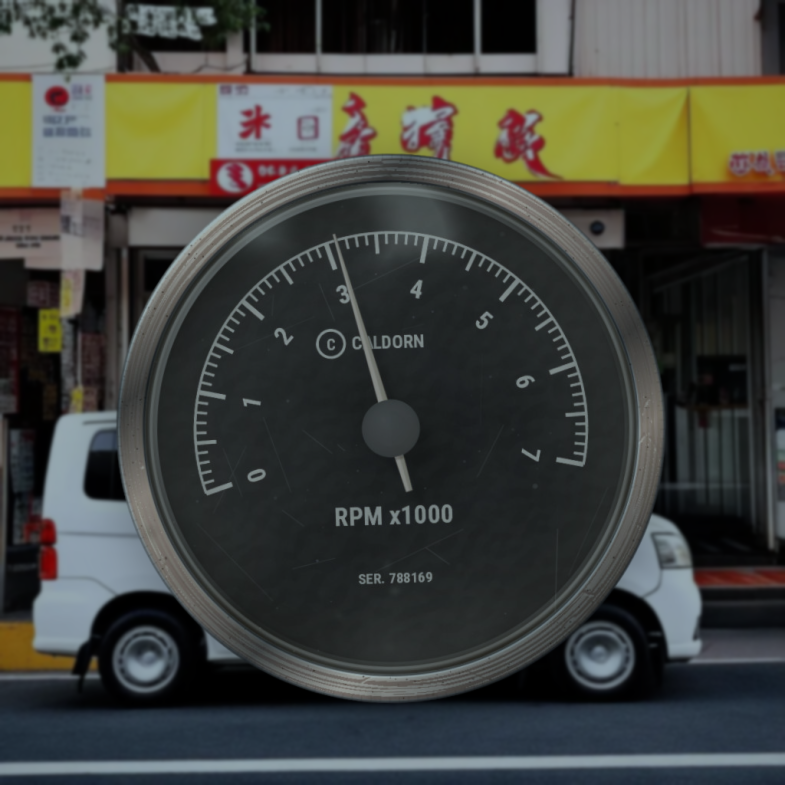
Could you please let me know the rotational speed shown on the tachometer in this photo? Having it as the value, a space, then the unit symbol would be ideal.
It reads 3100 rpm
